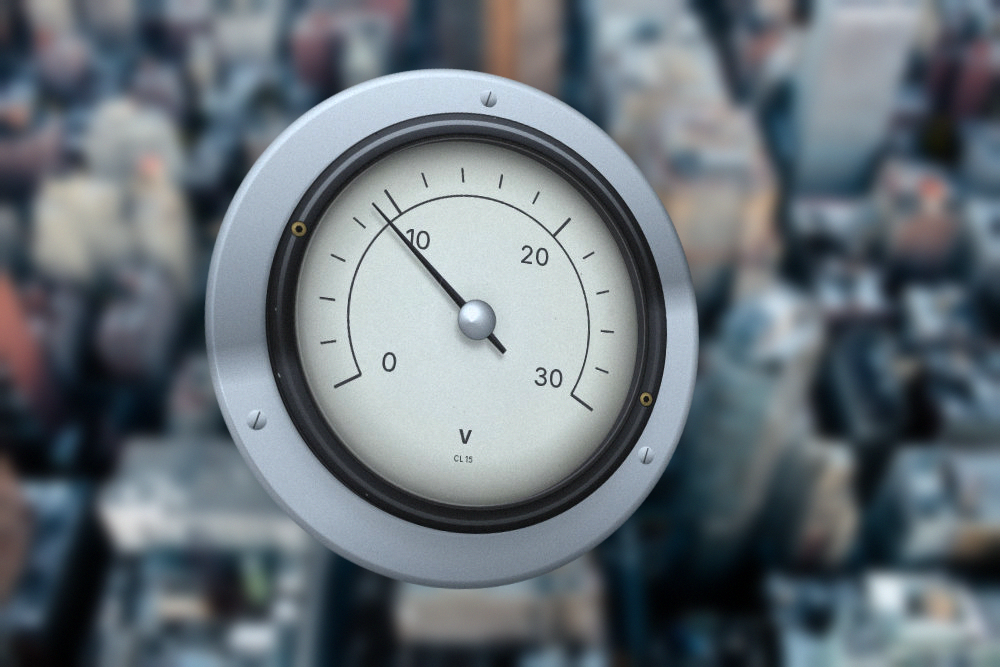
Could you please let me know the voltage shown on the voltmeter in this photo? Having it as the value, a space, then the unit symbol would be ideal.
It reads 9 V
